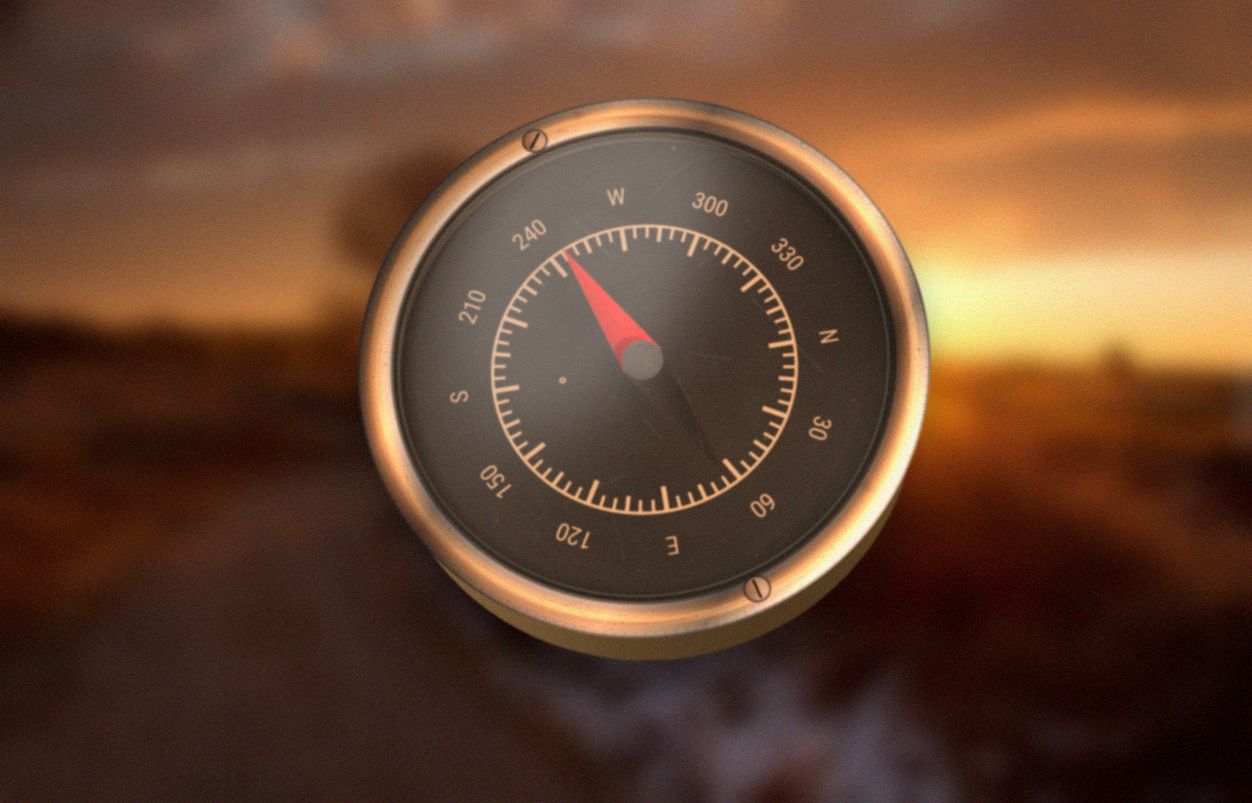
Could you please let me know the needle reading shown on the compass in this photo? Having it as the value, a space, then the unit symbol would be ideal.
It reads 245 °
